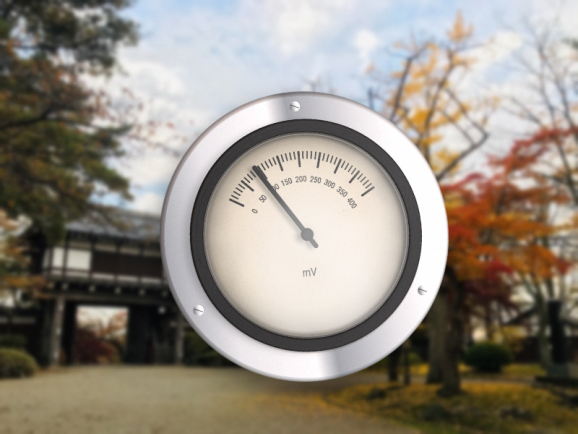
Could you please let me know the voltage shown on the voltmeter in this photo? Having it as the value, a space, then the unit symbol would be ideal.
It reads 90 mV
